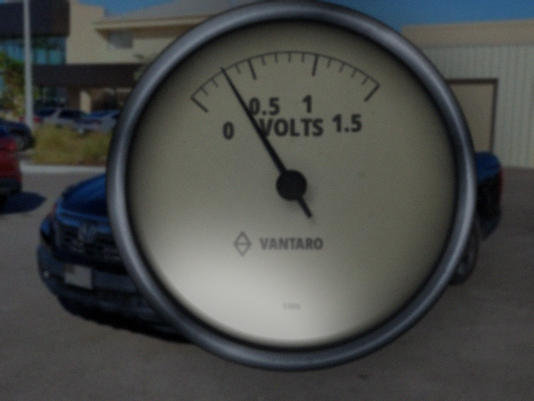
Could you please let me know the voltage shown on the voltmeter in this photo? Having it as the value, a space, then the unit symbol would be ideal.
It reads 0.3 V
